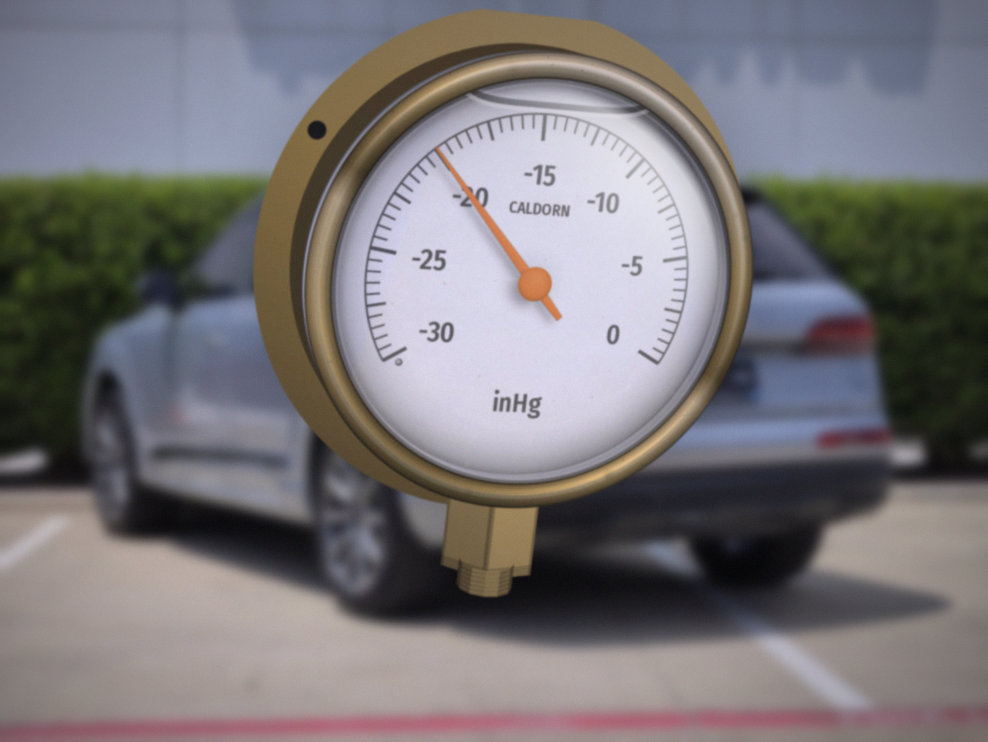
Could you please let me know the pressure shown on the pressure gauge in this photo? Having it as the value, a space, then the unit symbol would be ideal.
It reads -20 inHg
